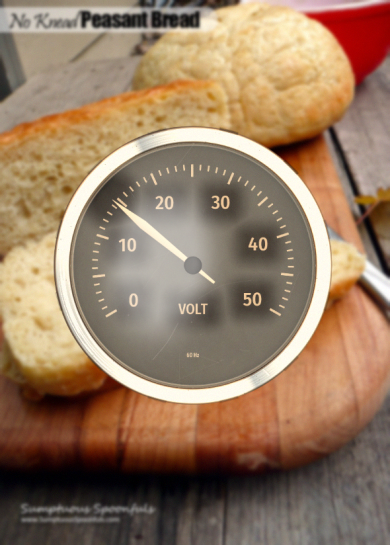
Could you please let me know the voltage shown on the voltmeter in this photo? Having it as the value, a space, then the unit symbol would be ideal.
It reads 14.5 V
